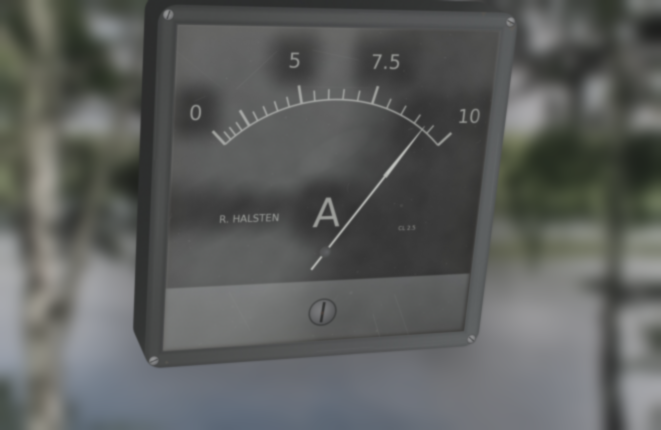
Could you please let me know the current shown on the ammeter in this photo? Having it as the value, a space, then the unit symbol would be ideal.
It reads 9.25 A
